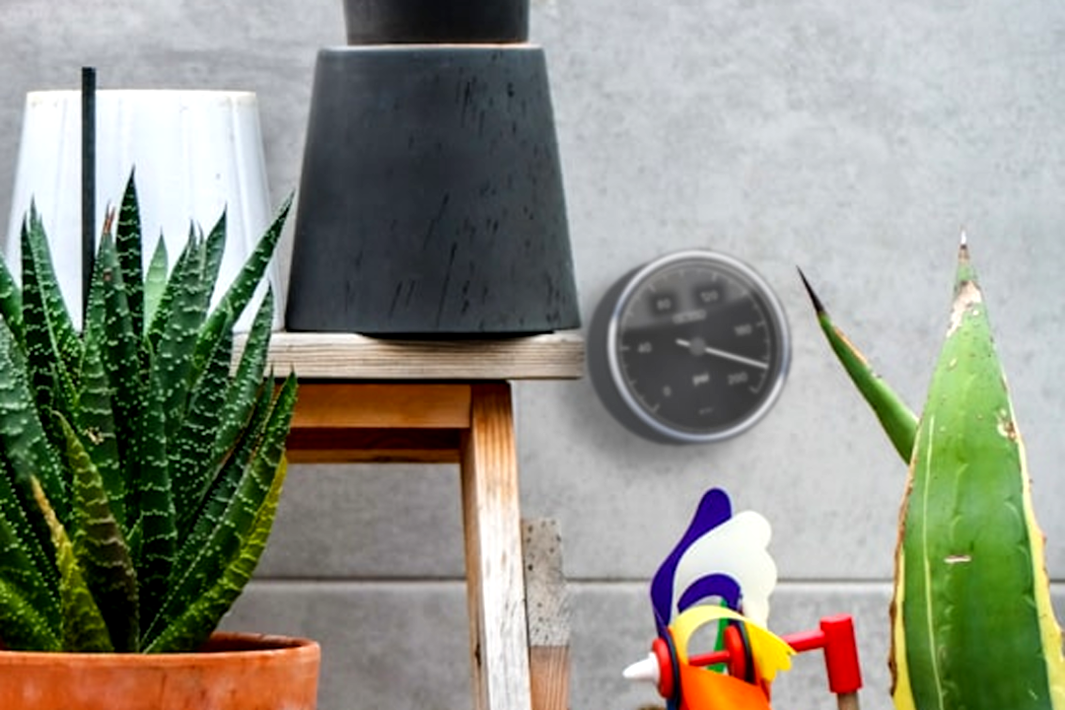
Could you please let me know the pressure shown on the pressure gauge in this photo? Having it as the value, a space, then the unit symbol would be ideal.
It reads 185 psi
